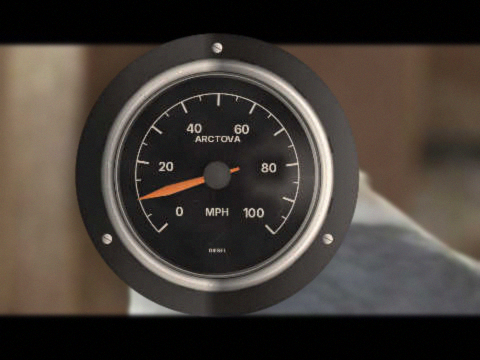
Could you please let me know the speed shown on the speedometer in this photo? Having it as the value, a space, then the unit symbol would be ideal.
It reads 10 mph
